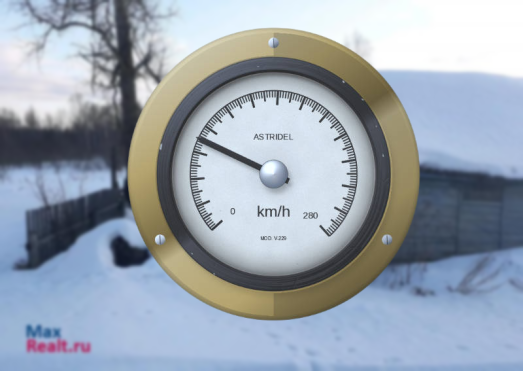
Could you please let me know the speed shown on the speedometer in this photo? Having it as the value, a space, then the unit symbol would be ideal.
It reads 70 km/h
